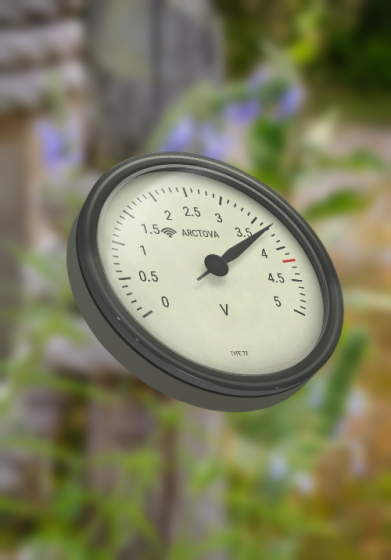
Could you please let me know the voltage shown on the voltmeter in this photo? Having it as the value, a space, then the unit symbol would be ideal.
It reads 3.7 V
